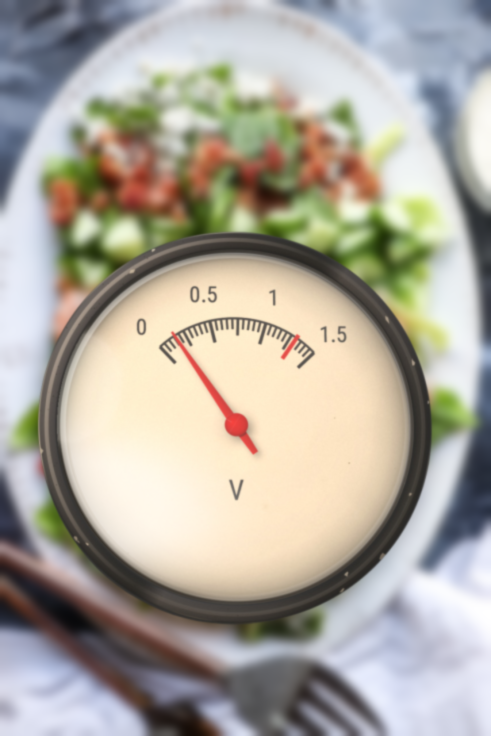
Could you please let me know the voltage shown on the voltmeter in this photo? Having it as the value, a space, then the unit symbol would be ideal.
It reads 0.15 V
